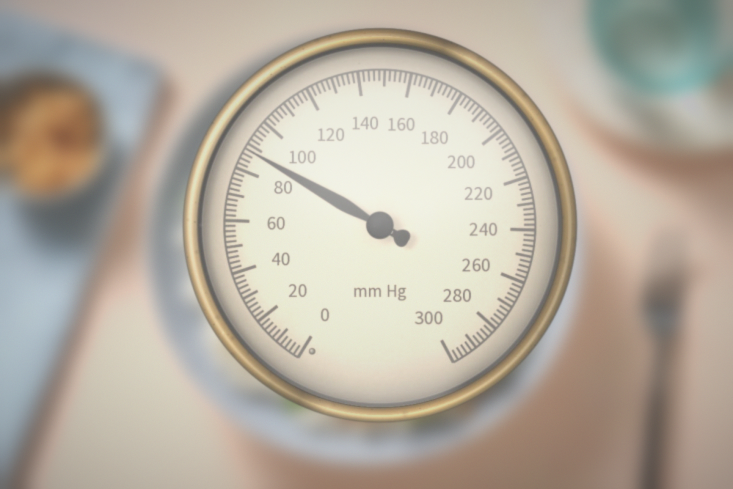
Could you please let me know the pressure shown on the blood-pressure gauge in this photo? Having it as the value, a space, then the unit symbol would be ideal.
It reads 88 mmHg
